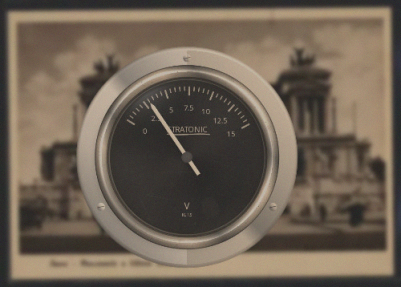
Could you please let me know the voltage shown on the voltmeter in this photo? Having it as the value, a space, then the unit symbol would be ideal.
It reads 3 V
